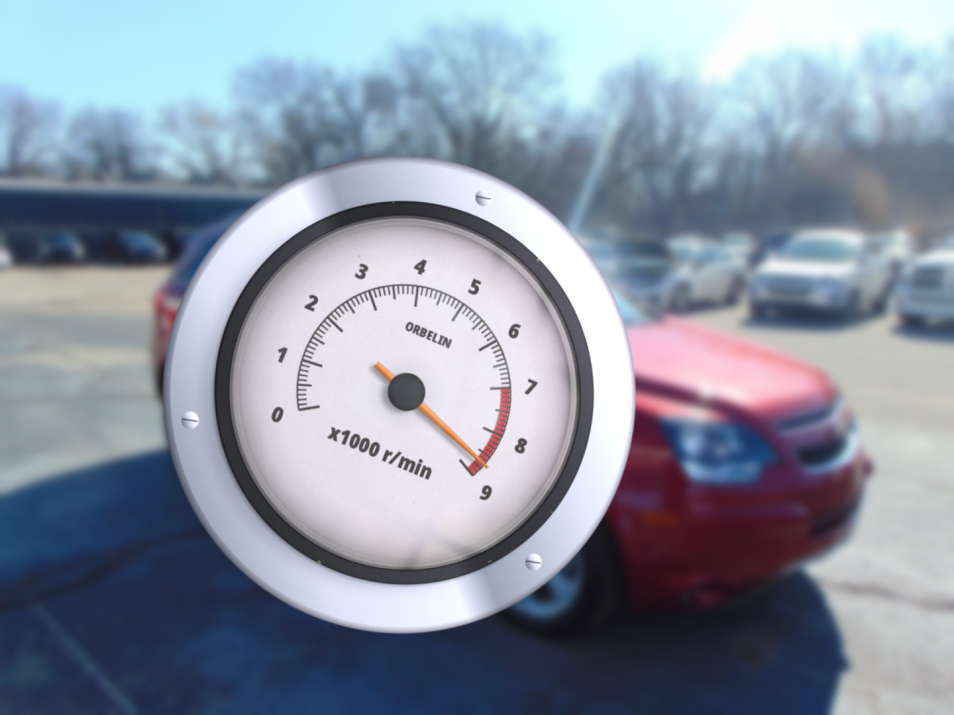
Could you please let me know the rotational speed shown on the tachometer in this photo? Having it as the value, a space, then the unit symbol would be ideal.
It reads 8700 rpm
